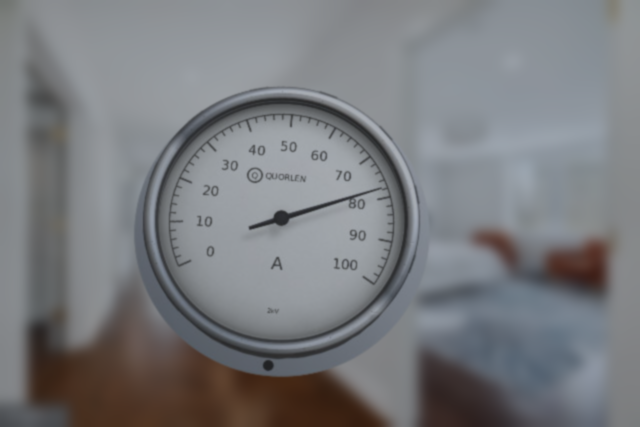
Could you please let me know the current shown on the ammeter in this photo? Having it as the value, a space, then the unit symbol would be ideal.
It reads 78 A
